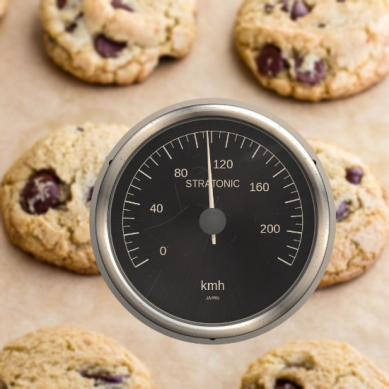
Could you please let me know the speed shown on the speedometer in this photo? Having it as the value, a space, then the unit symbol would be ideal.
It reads 107.5 km/h
